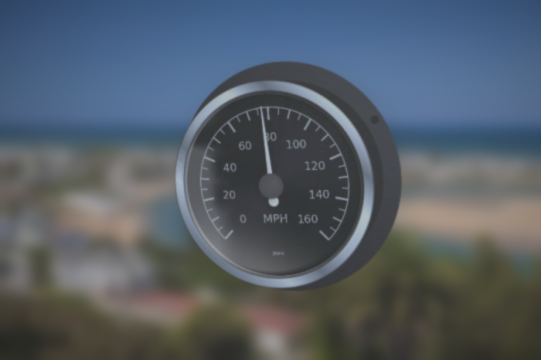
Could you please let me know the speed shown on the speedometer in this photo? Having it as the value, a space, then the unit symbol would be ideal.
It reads 77.5 mph
